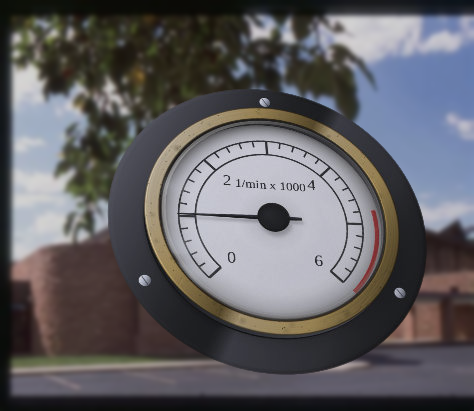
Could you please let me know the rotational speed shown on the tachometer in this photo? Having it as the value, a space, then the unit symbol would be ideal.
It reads 1000 rpm
